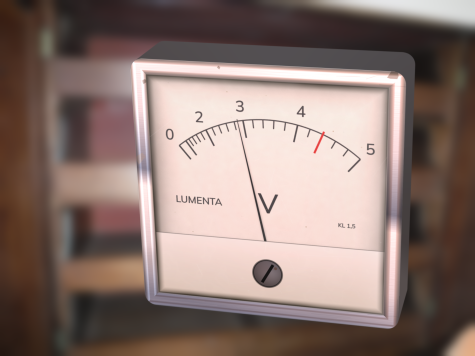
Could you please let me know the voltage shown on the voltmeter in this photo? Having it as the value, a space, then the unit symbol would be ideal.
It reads 2.9 V
